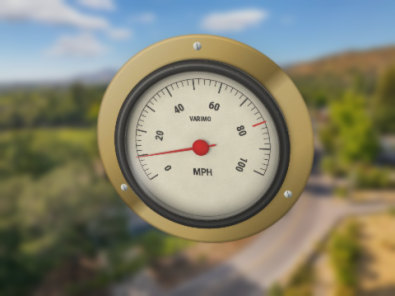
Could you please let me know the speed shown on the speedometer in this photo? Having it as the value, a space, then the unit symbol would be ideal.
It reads 10 mph
